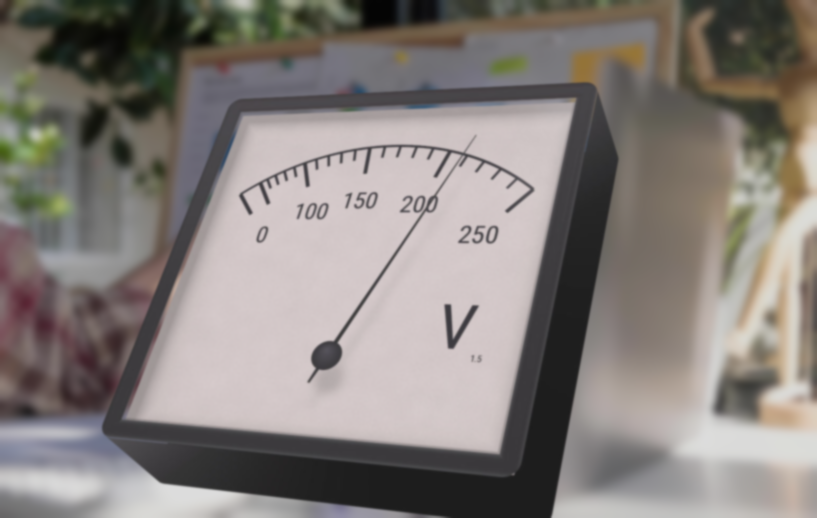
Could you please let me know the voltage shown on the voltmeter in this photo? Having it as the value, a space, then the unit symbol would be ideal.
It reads 210 V
